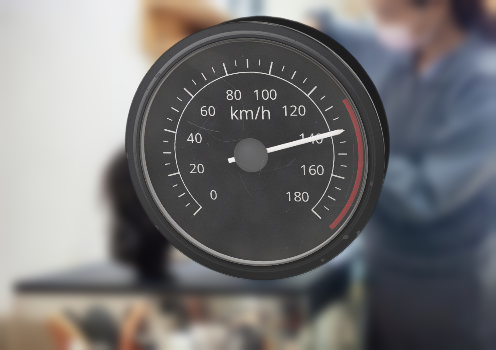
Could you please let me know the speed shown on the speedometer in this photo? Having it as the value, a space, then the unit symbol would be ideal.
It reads 140 km/h
